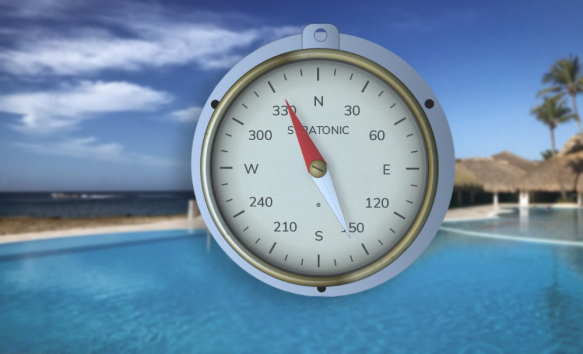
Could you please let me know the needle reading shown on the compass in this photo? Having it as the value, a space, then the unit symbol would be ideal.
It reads 335 °
